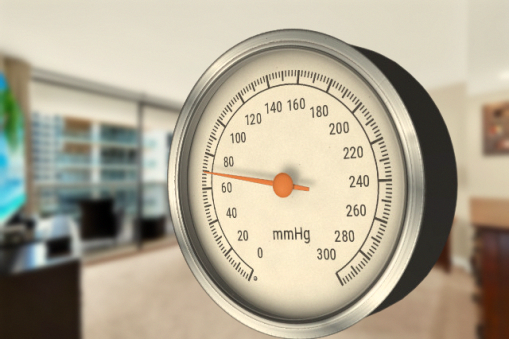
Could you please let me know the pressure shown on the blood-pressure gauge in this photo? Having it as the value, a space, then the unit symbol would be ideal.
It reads 70 mmHg
